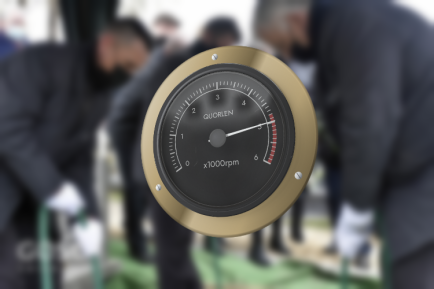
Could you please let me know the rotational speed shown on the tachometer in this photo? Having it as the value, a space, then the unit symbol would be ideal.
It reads 5000 rpm
